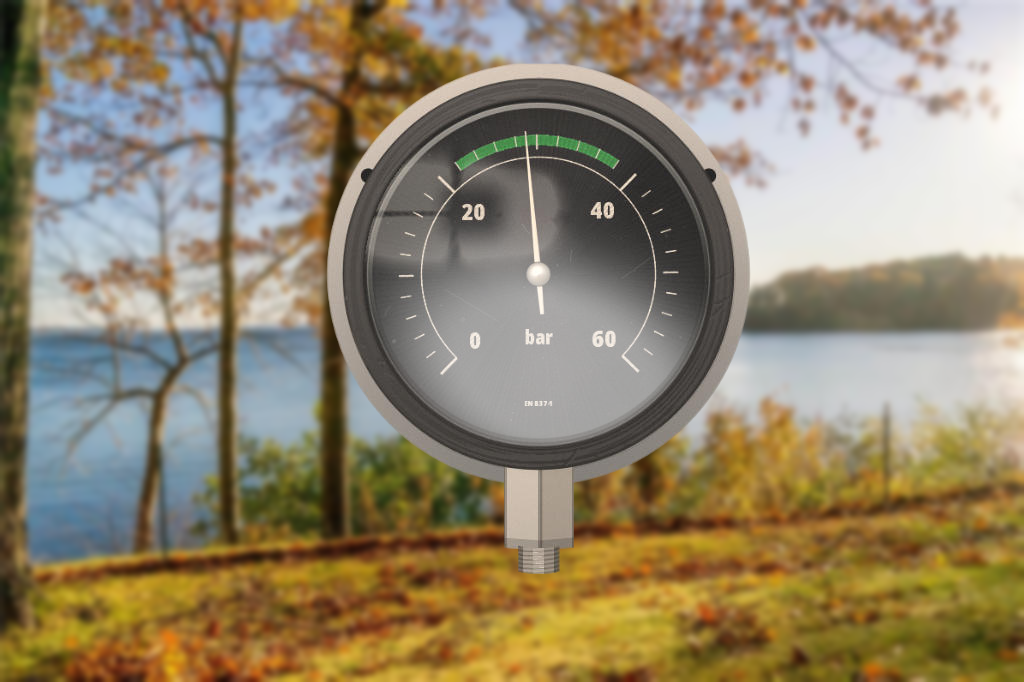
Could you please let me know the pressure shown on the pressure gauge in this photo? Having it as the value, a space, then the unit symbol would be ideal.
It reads 29 bar
